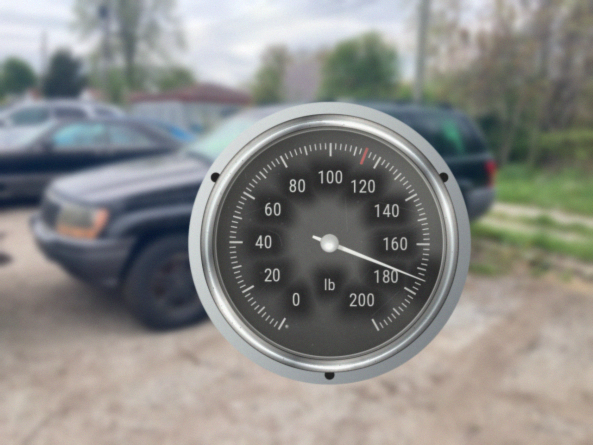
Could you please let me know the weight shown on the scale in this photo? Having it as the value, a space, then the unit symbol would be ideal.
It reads 174 lb
